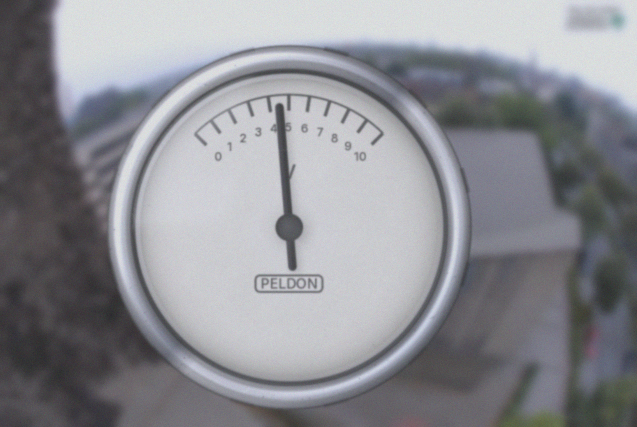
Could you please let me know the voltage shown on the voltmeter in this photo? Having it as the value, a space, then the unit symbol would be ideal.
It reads 4.5 V
